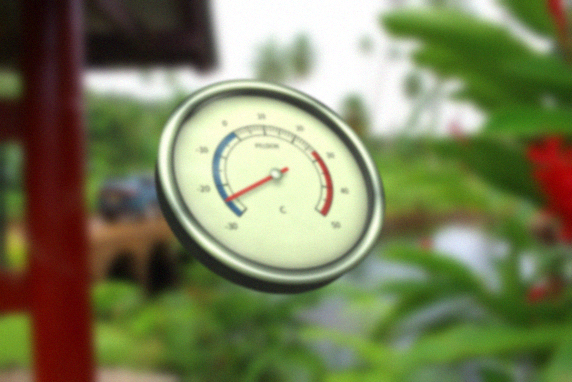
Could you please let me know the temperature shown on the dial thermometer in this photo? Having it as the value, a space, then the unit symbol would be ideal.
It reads -25 °C
